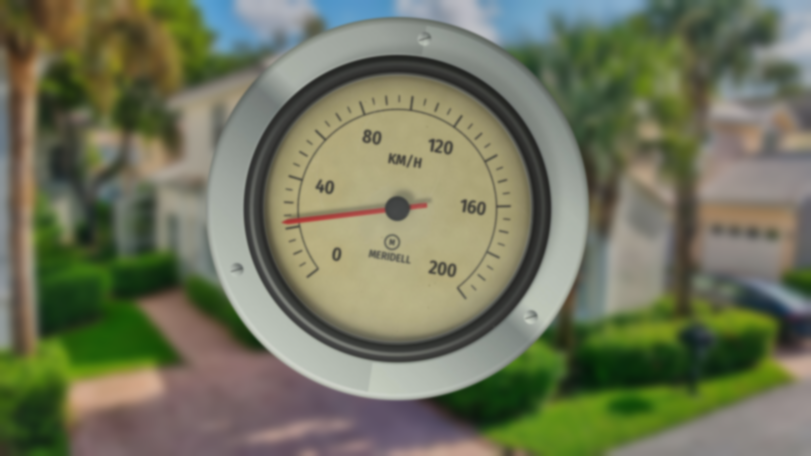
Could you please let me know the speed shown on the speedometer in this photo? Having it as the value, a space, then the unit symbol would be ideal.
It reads 22.5 km/h
